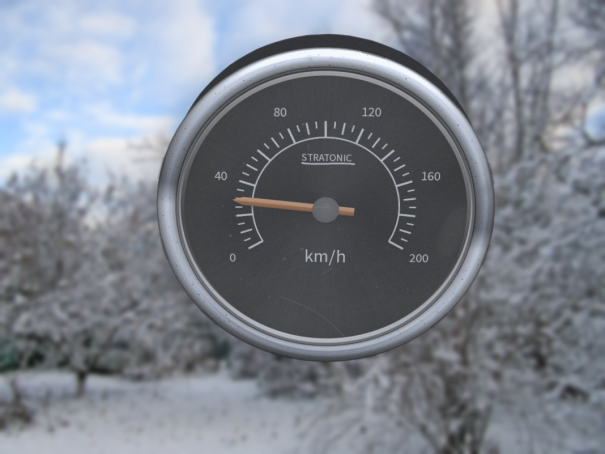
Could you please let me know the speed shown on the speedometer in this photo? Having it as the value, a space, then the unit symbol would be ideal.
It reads 30 km/h
